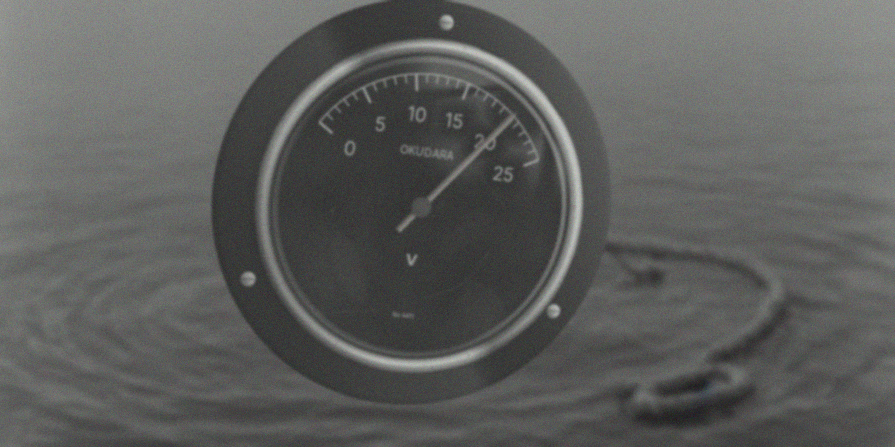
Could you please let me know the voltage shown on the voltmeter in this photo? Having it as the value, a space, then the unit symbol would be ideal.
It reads 20 V
